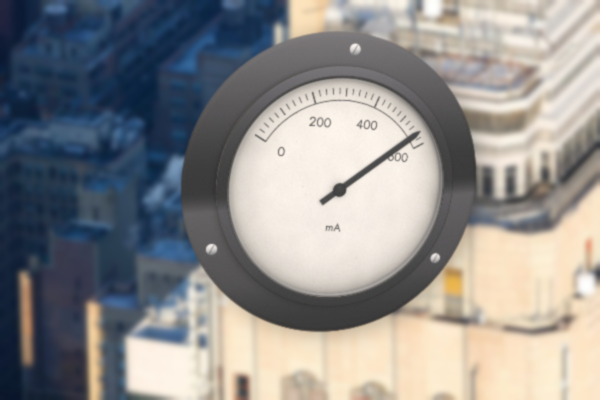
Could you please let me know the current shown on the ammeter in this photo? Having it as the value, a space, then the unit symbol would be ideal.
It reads 560 mA
